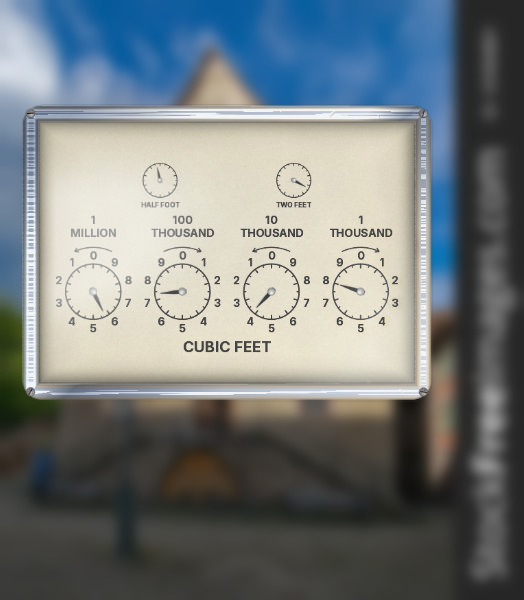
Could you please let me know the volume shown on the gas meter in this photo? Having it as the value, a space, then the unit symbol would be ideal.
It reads 573800 ft³
